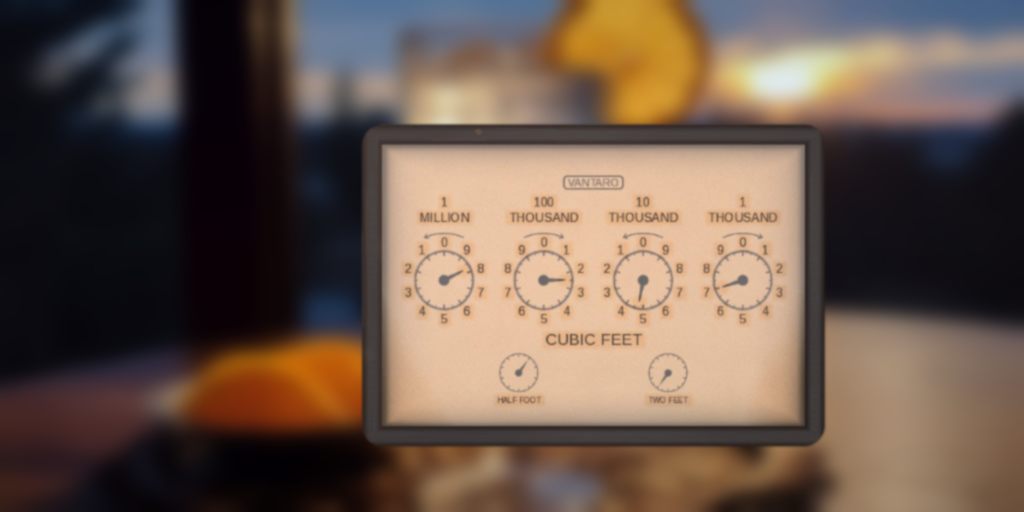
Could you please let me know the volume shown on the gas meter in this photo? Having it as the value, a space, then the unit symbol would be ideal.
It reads 824700 ft³
